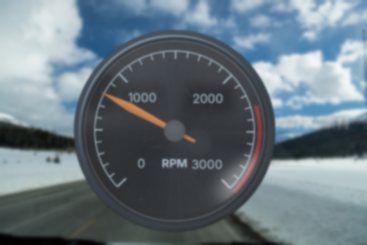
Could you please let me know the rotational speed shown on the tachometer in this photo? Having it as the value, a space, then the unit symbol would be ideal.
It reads 800 rpm
